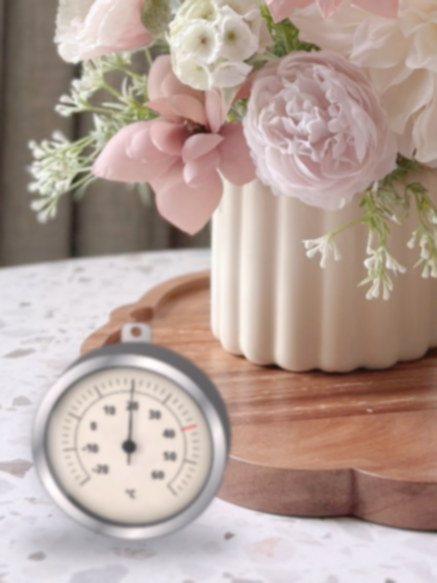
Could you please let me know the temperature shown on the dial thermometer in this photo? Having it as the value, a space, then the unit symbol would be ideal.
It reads 20 °C
